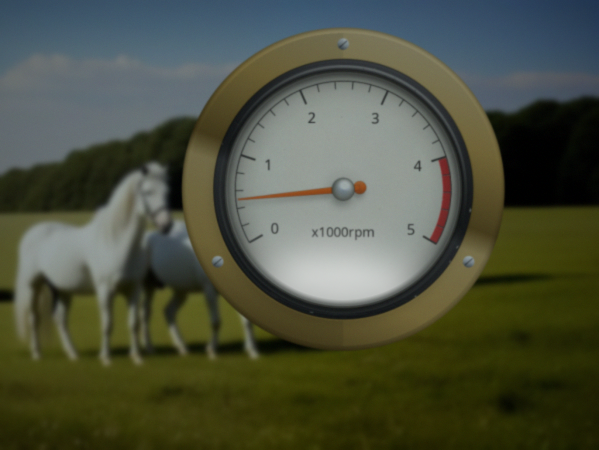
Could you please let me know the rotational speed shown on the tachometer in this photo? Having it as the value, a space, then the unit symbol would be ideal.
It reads 500 rpm
